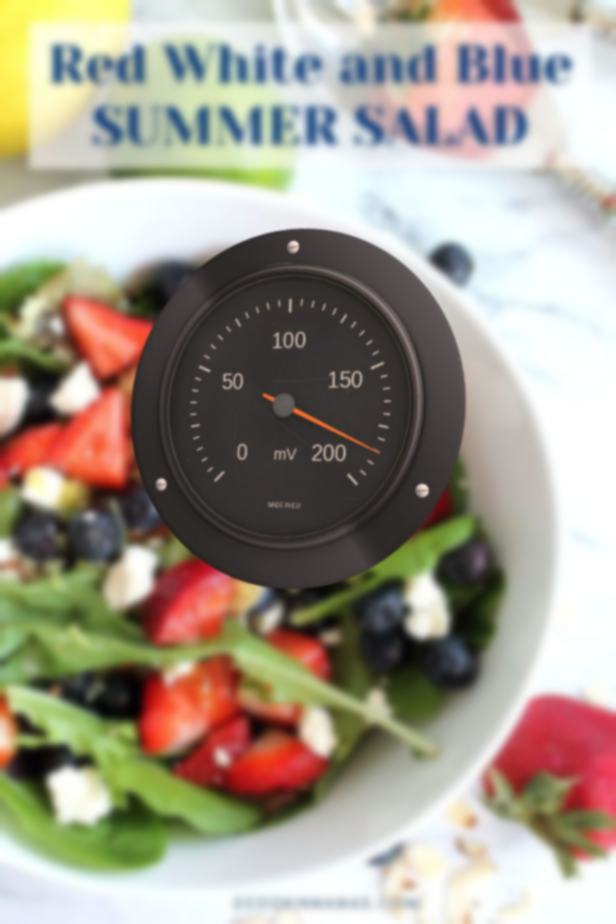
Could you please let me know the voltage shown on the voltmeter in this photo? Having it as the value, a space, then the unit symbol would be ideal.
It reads 185 mV
